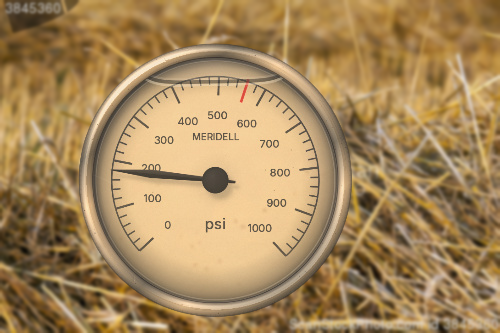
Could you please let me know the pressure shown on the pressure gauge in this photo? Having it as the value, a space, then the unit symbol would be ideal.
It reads 180 psi
